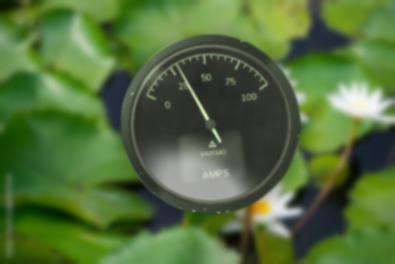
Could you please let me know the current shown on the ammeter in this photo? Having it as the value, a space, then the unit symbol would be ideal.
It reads 30 A
